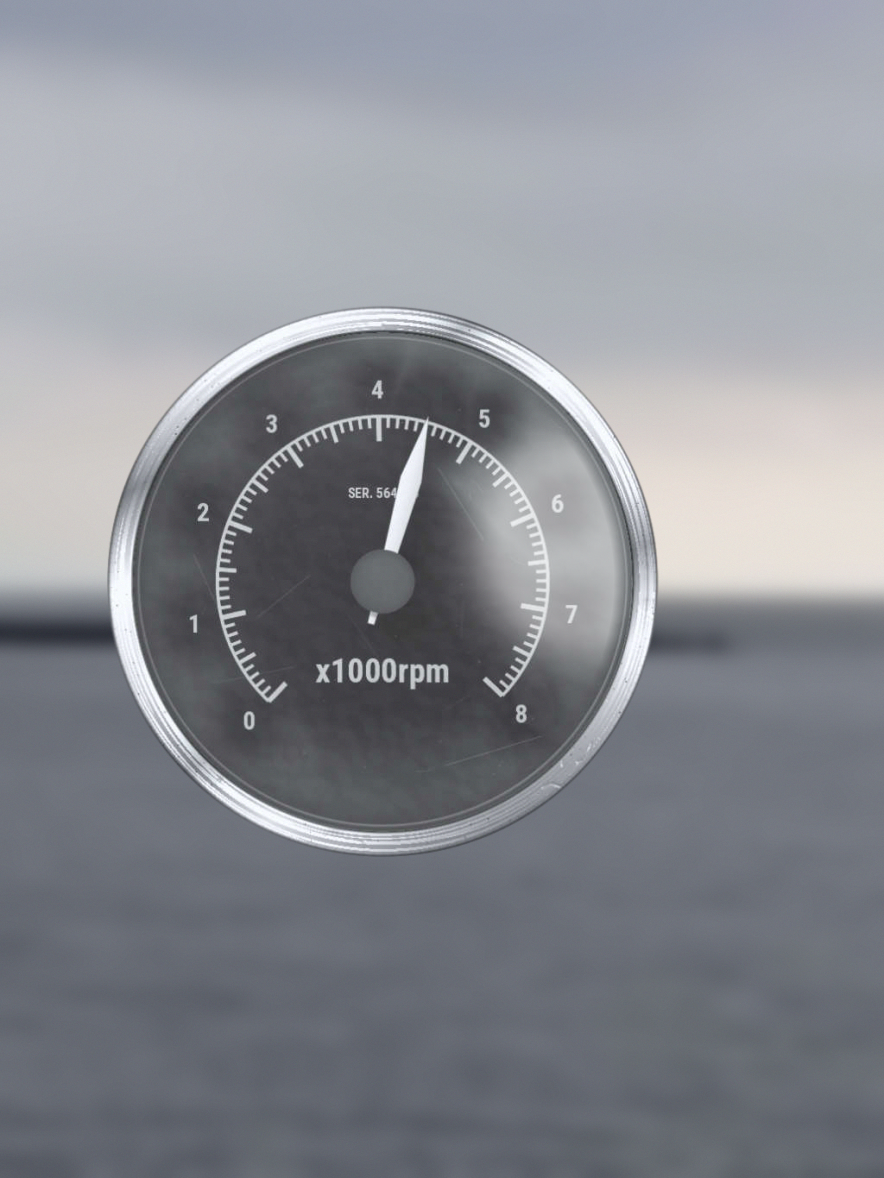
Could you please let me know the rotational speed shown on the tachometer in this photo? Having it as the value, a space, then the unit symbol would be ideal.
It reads 4500 rpm
